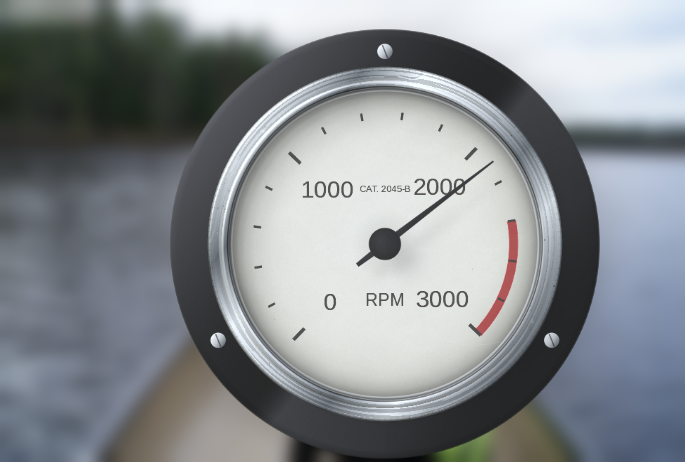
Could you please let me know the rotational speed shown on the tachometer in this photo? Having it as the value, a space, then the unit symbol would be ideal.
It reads 2100 rpm
